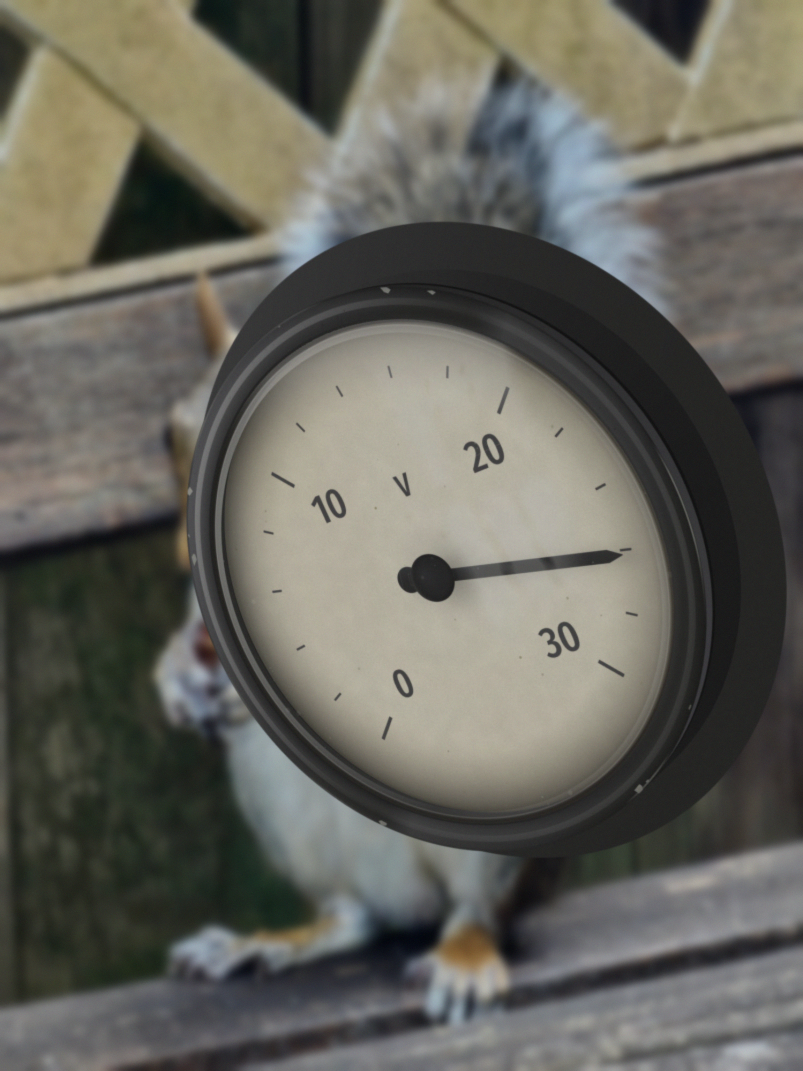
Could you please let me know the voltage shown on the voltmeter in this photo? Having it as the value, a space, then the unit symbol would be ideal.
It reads 26 V
